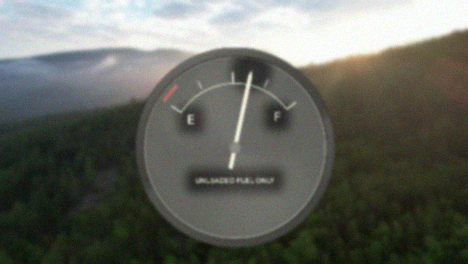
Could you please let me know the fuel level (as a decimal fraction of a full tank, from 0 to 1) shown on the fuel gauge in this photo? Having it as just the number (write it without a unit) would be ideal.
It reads 0.625
